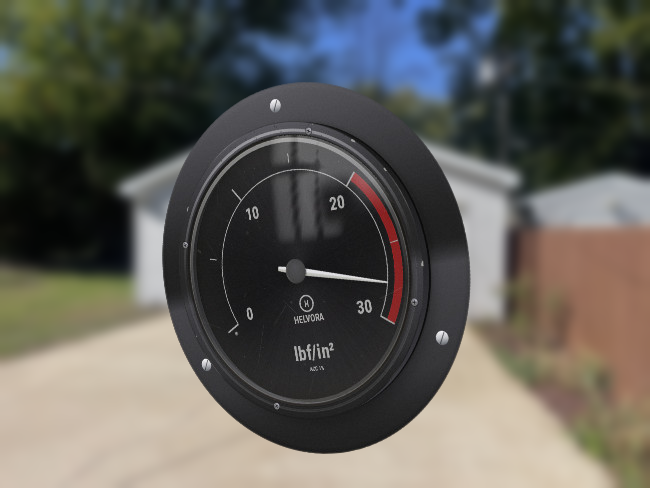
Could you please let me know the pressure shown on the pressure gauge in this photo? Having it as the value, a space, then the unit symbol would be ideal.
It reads 27.5 psi
